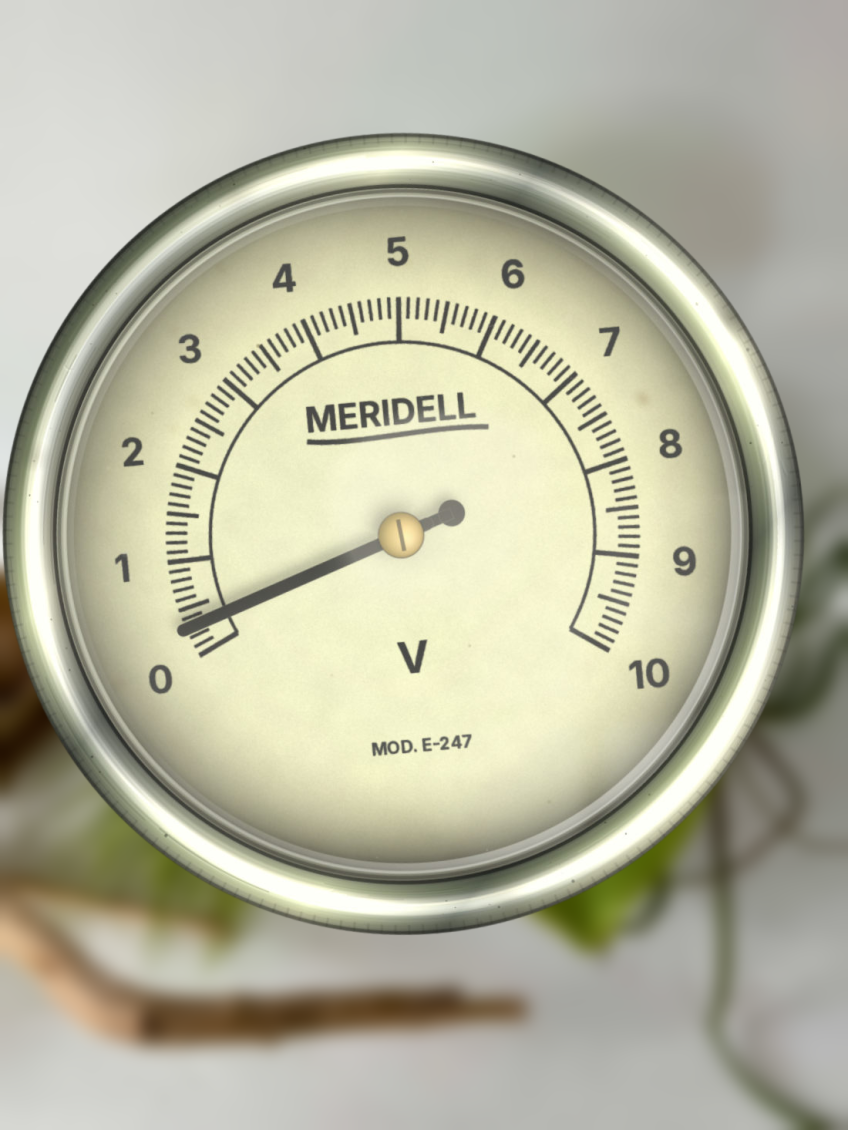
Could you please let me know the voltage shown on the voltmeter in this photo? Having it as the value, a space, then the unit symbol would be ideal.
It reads 0.3 V
